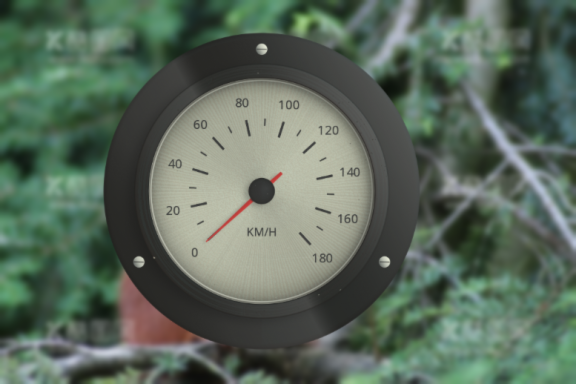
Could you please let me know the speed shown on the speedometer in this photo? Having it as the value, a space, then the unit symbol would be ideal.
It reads 0 km/h
